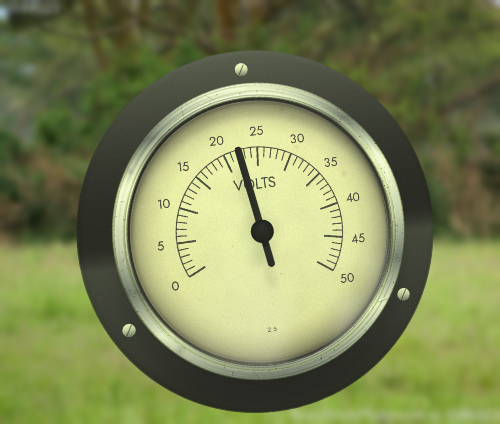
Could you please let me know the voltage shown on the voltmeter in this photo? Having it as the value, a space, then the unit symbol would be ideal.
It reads 22 V
